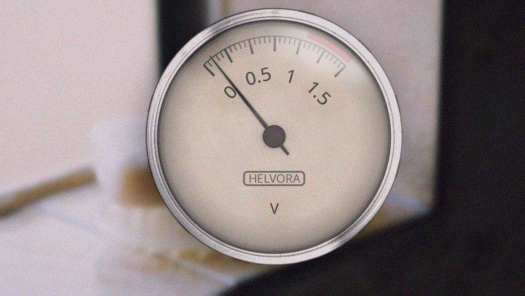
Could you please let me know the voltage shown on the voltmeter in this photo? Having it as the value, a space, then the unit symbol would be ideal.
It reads 0.1 V
